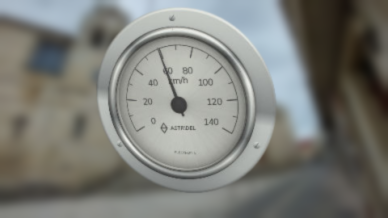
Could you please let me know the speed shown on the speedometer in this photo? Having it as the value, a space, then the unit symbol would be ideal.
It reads 60 km/h
